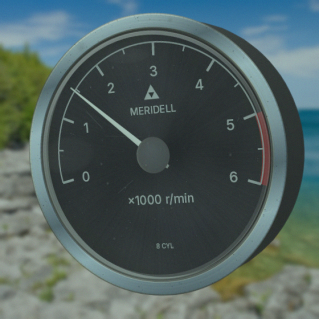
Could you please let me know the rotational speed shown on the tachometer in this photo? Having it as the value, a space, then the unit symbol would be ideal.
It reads 1500 rpm
